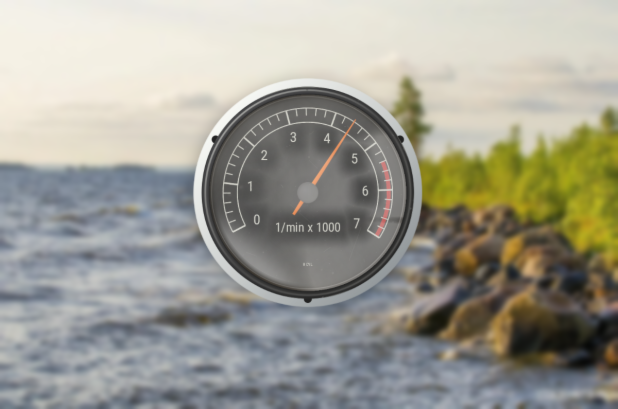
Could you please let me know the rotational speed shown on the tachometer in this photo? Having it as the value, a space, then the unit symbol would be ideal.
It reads 4400 rpm
